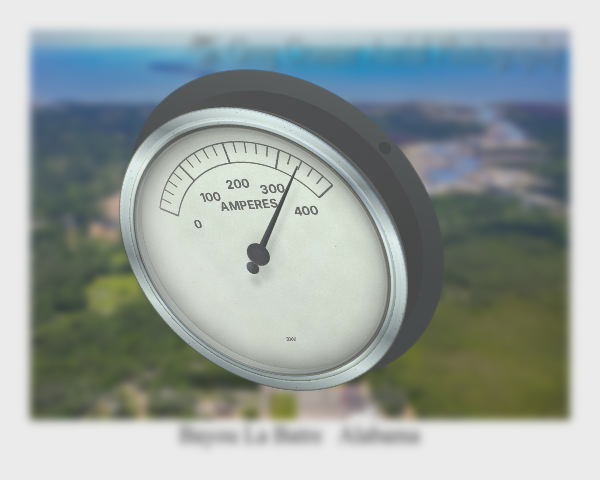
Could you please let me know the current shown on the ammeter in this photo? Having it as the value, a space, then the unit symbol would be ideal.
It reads 340 A
